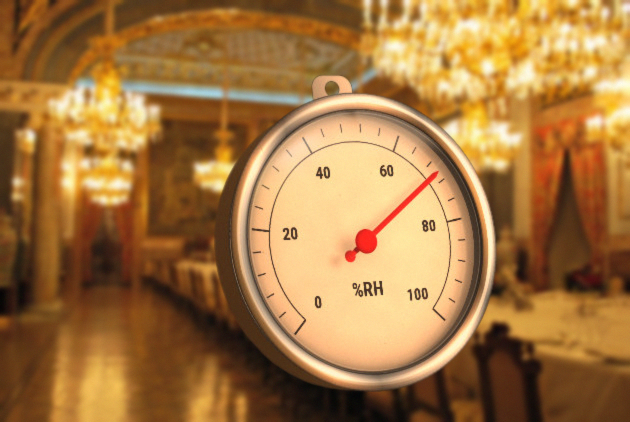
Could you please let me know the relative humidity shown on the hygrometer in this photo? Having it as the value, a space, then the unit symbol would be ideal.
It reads 70 %
